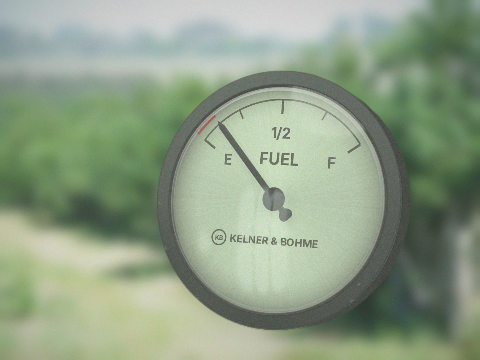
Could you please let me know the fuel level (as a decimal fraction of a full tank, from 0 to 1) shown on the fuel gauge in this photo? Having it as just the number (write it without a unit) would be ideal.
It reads 0.125
